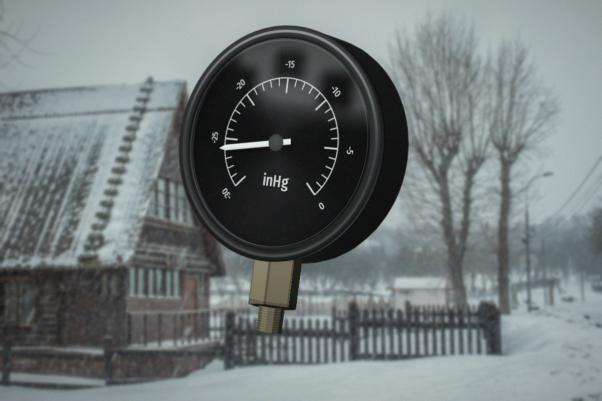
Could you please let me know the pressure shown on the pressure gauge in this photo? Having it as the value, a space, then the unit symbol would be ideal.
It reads -26 inHg
